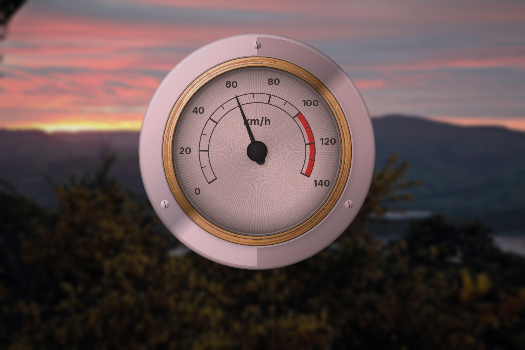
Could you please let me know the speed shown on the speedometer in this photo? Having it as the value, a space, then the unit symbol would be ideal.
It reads 60 km/h
